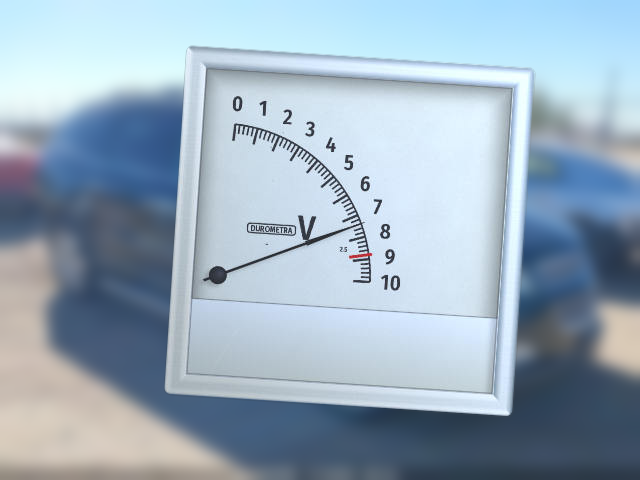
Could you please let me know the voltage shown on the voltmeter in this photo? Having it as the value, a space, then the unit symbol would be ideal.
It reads 7.4 V
